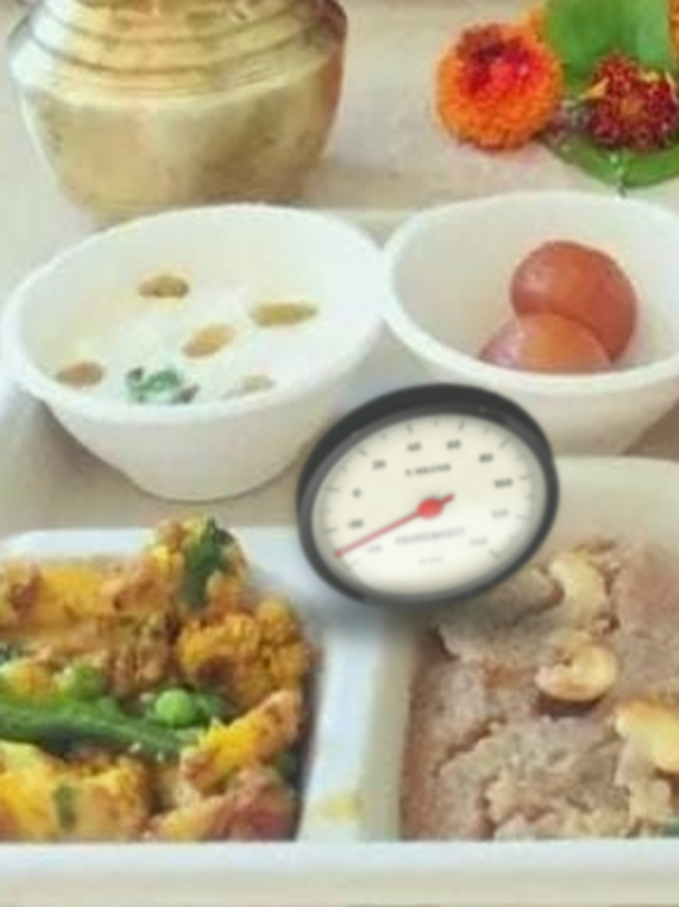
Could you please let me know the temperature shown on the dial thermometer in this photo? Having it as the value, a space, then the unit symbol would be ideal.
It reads -30 °F
